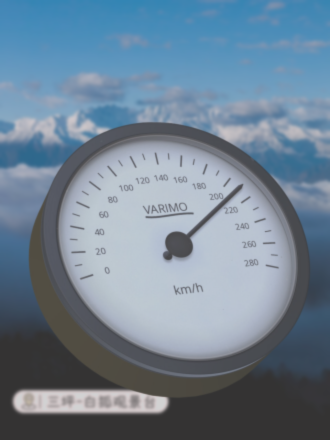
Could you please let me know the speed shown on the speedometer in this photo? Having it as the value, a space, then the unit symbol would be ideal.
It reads 210 km/h
